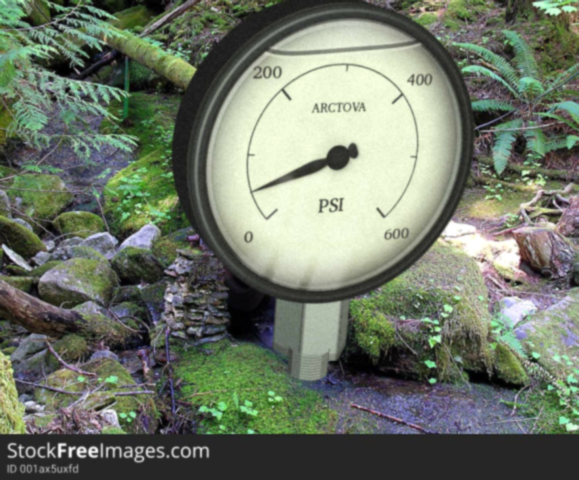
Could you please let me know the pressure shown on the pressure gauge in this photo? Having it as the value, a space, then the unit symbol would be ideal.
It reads 50 psi
